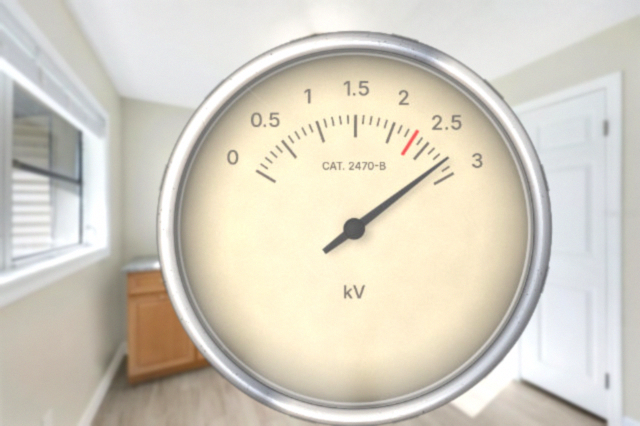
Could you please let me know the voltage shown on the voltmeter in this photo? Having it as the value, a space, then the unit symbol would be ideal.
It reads 2.8 kV
